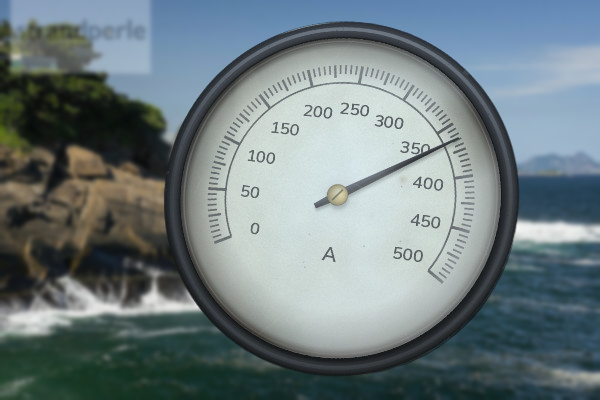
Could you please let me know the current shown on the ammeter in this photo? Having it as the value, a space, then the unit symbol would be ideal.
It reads 365 A
